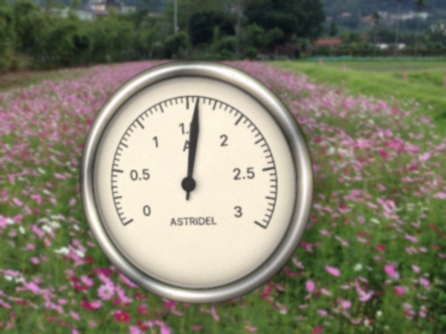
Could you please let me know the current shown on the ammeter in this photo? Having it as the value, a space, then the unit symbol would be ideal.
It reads 1.6 A
